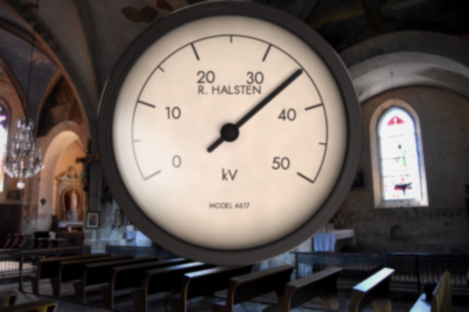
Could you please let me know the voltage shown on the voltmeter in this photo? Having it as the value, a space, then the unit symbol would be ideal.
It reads 35 kV
